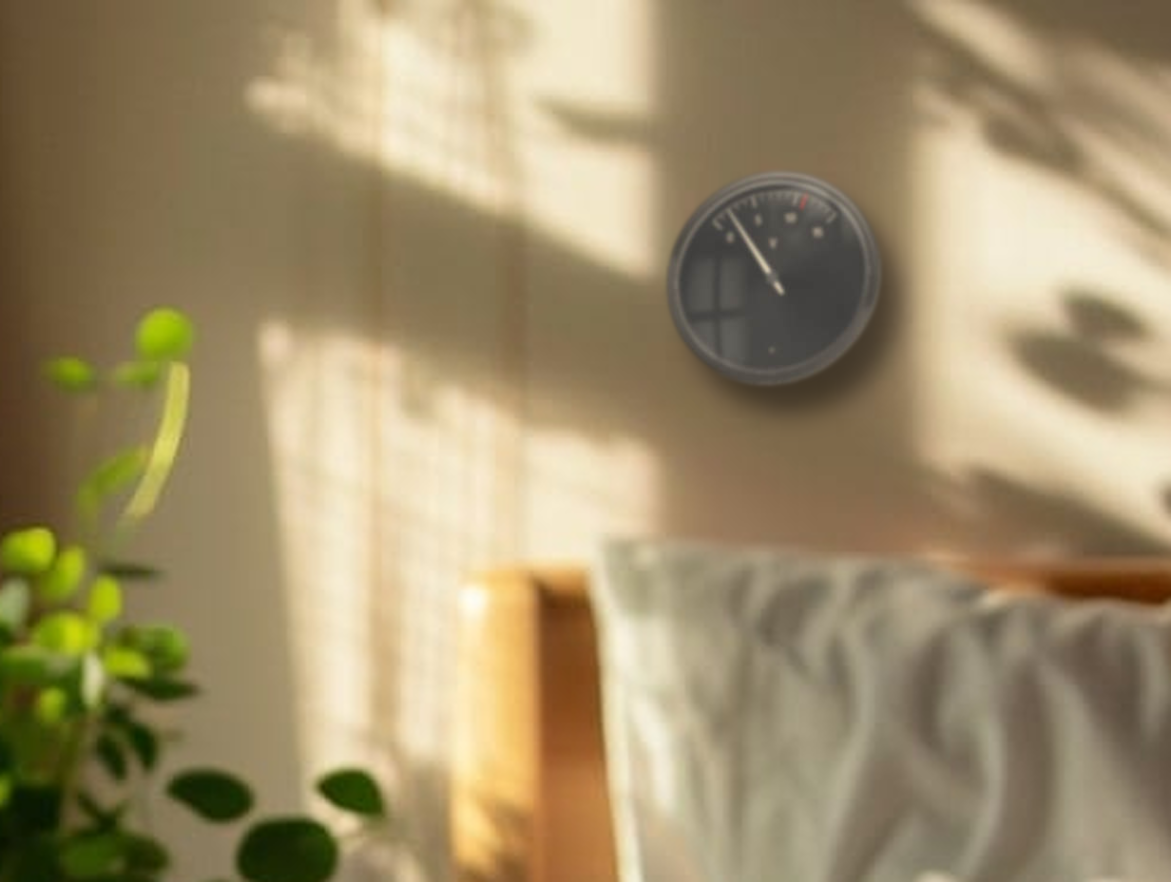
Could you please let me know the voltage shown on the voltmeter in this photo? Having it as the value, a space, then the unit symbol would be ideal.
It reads 2 V
